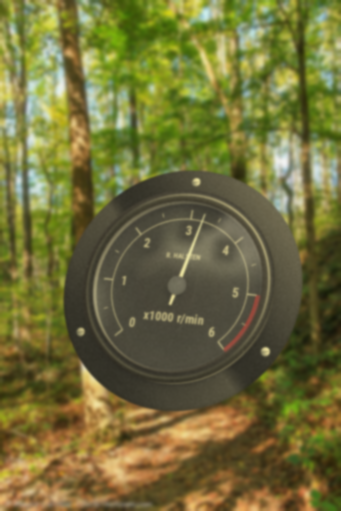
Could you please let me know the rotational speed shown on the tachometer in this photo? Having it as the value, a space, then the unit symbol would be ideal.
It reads 3250 rpm
